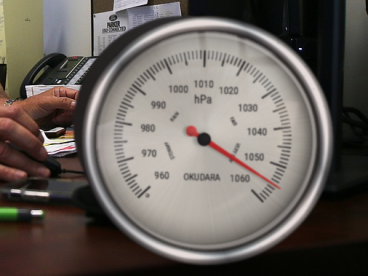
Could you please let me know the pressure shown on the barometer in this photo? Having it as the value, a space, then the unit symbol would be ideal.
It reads 1055 hPa
